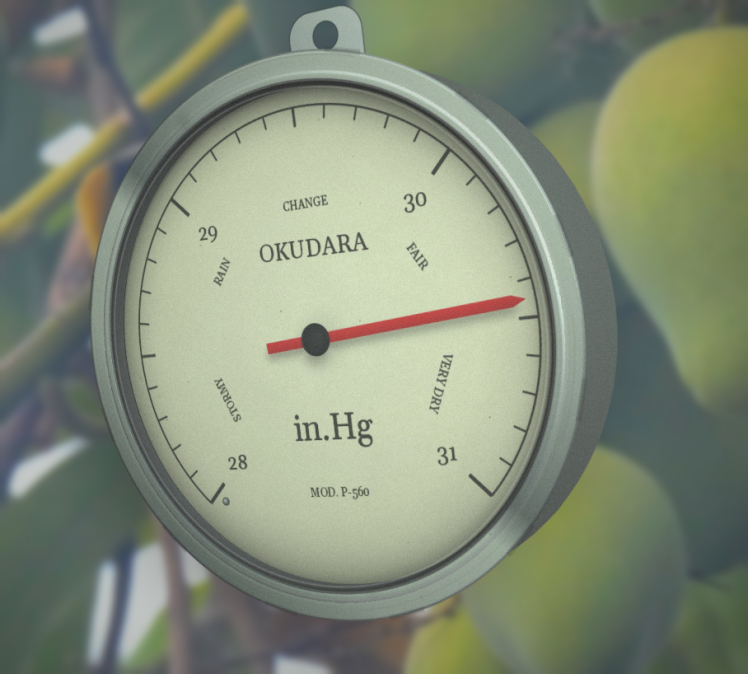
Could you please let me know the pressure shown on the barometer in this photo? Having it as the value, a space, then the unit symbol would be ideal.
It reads 30.45 inHg
